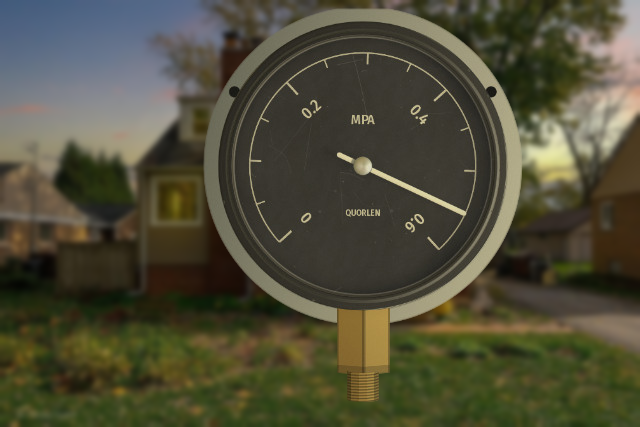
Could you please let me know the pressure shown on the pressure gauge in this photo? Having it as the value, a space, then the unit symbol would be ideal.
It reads 0.55 MPa
